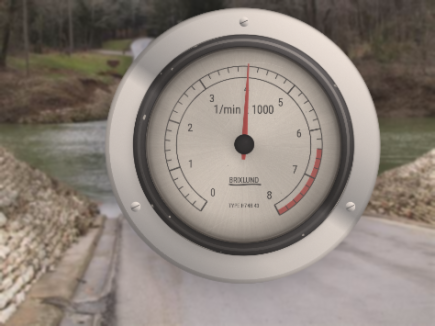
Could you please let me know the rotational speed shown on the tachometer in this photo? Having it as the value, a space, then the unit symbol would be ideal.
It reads 4000 rpm
